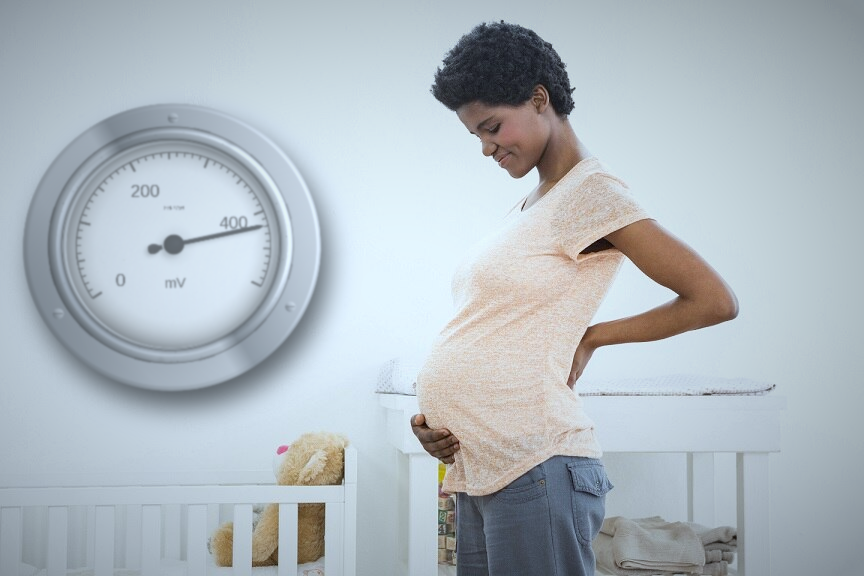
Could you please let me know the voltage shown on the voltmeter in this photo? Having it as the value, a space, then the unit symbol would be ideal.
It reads 420 mV
